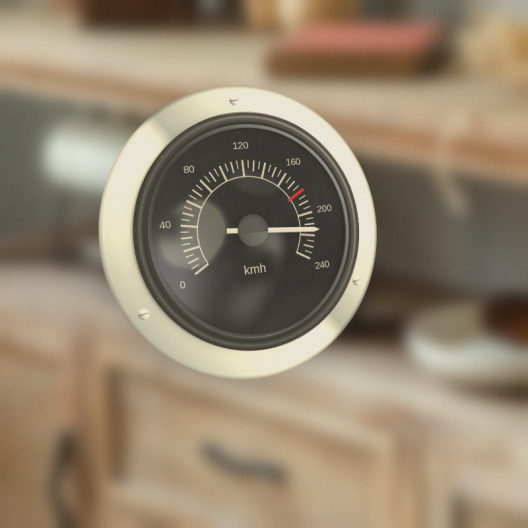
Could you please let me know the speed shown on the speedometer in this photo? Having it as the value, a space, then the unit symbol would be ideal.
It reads 215 km/h
